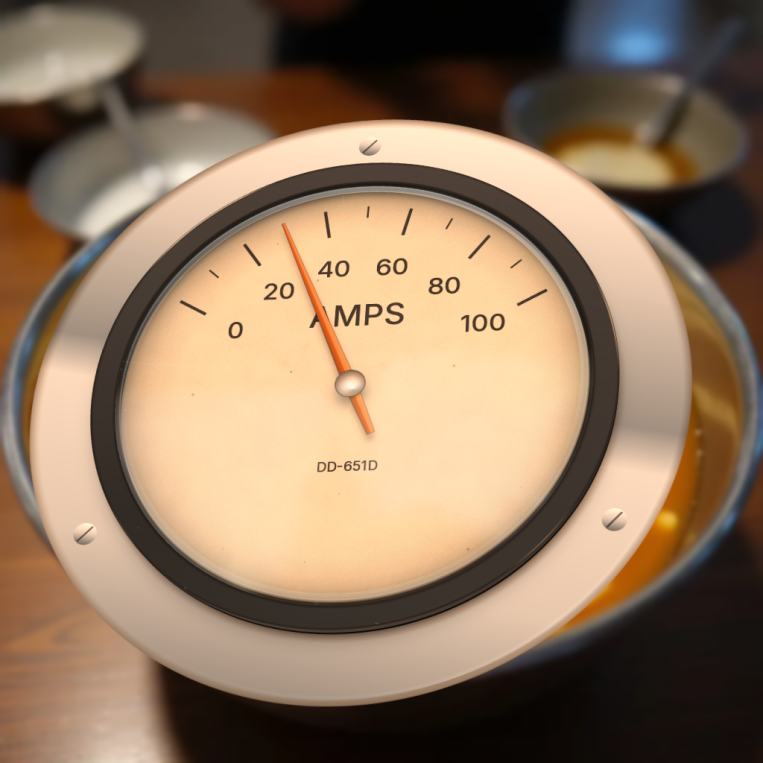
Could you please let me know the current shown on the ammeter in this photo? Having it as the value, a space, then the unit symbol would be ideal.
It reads 30 A
